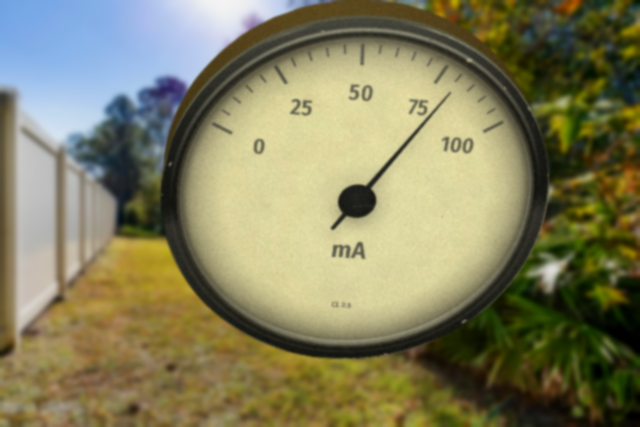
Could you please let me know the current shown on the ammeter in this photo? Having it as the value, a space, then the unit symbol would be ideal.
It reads 80 mA
